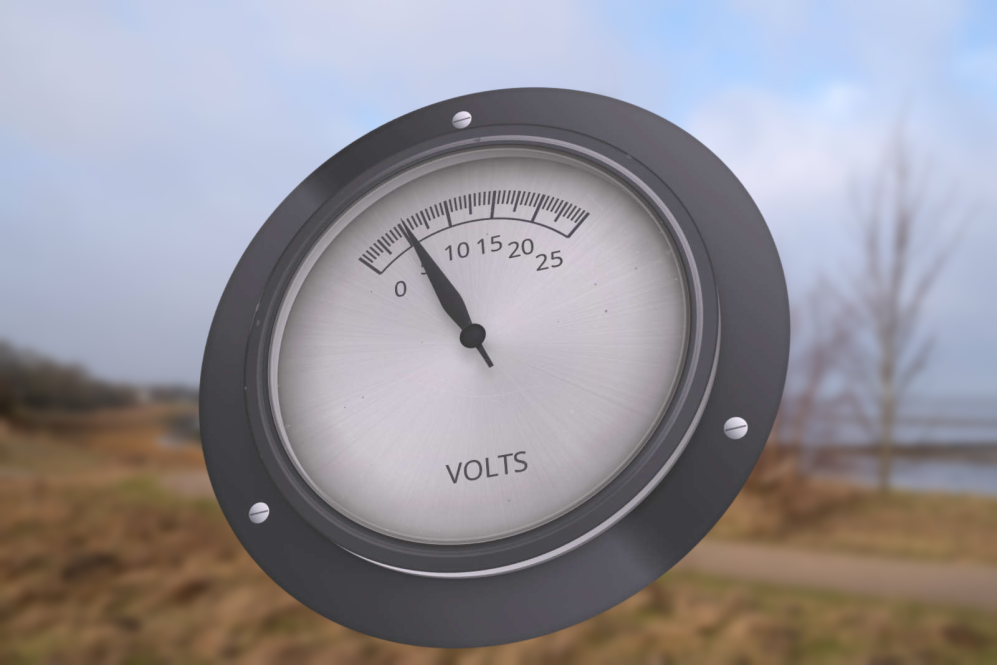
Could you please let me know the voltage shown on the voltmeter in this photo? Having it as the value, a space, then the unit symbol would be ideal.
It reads 5.5 V
